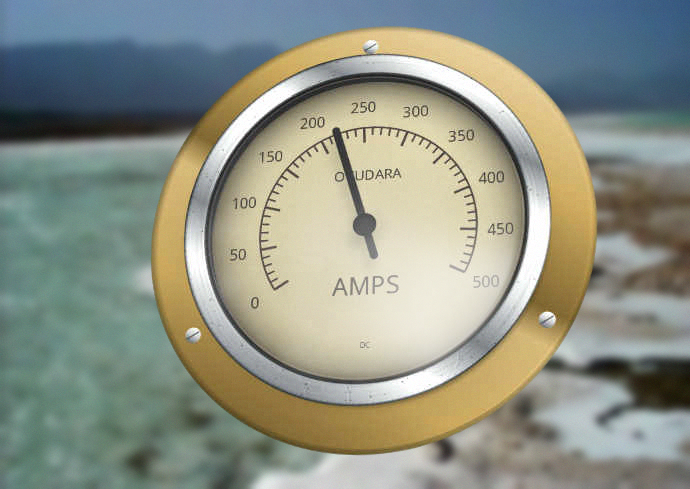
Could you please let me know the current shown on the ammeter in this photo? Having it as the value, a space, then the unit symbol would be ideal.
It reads 220 A
